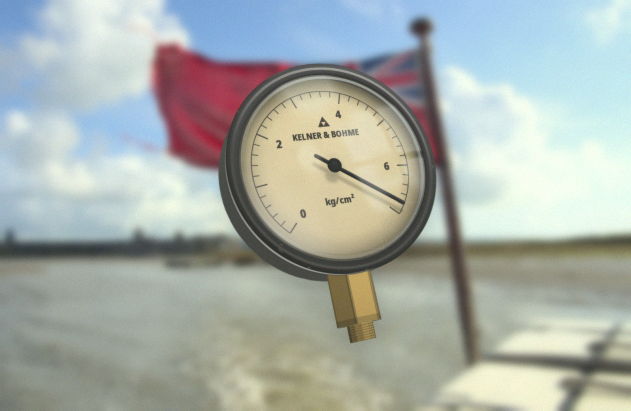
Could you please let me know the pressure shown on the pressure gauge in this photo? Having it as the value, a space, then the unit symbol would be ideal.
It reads 6.8 kg/cm²
